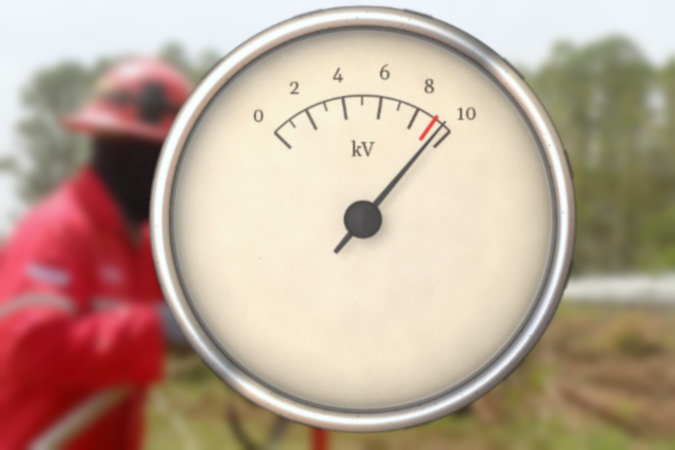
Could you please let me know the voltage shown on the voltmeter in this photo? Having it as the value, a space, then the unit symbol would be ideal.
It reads 9.5 kV
